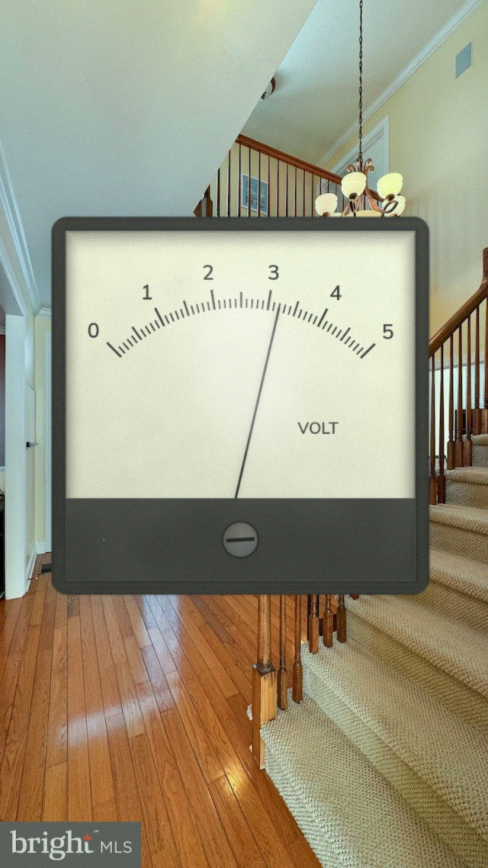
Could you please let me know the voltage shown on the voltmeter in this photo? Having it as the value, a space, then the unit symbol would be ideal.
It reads 3.2 V
